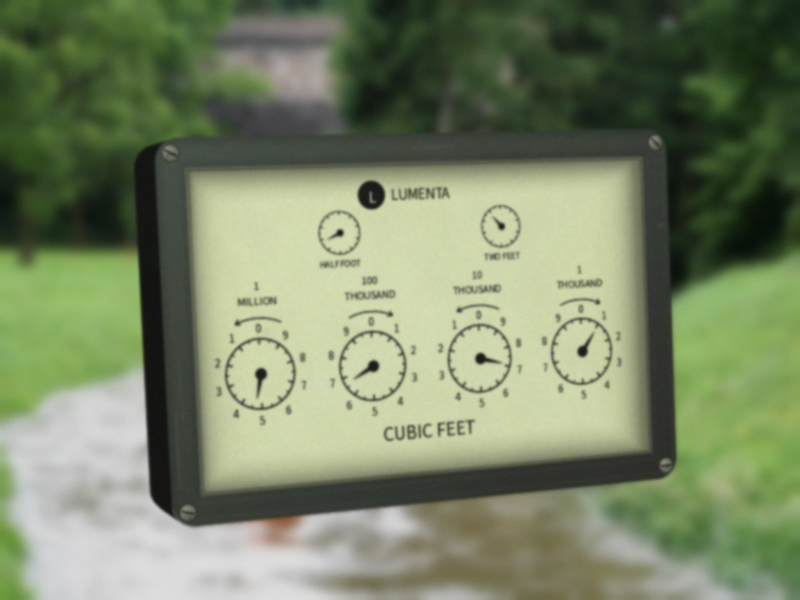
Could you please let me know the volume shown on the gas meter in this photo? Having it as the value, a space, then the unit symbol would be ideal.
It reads 467100 ft³
